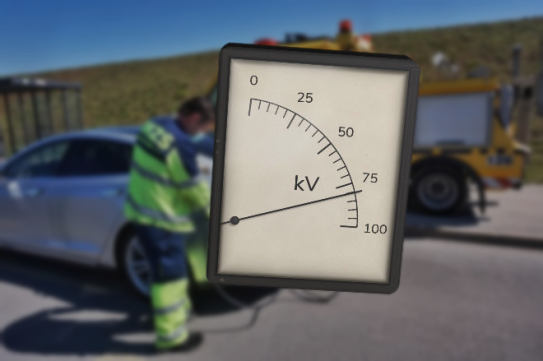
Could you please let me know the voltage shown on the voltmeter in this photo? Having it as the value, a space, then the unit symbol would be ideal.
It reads 80 kV
